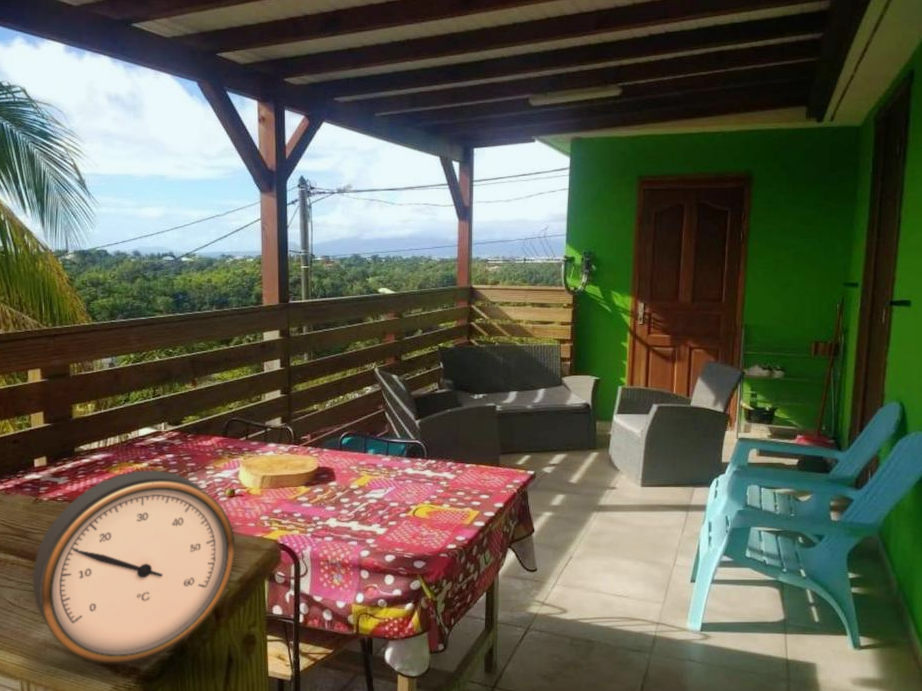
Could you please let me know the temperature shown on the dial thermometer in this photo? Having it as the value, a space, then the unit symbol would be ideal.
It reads 15 °C
